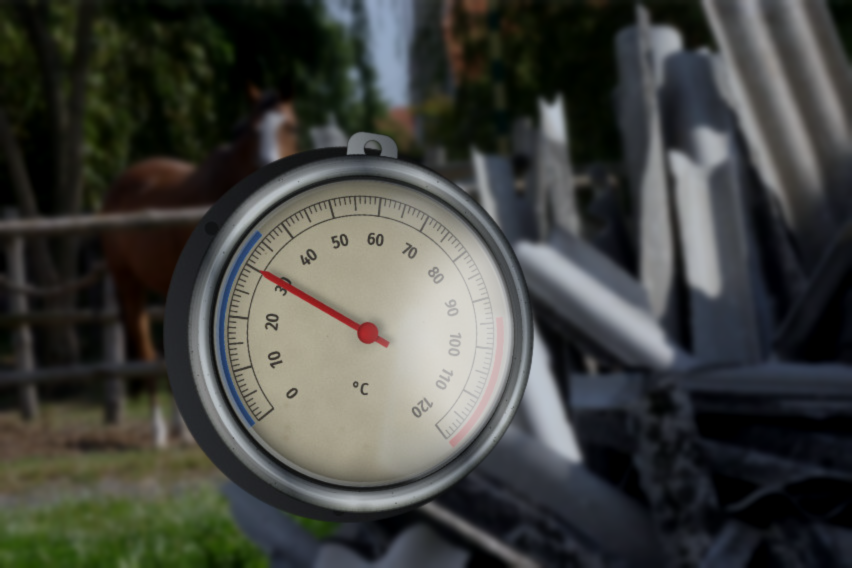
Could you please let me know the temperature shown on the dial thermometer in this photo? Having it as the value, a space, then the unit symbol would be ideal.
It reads 30 °C
